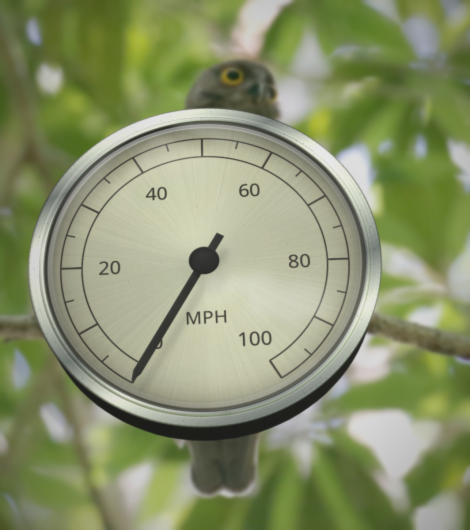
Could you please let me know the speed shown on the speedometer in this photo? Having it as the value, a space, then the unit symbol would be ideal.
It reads 0 mph
